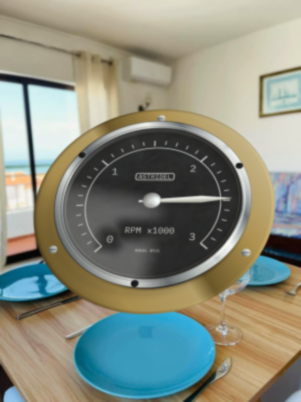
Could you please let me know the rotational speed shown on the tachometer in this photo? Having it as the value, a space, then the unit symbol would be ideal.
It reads 2500 rpm
